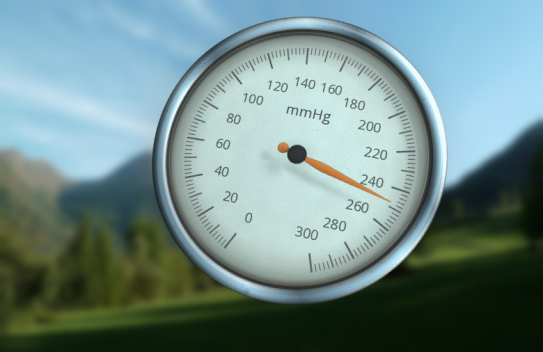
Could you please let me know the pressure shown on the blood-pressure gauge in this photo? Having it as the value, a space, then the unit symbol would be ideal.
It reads 248 mmHg
